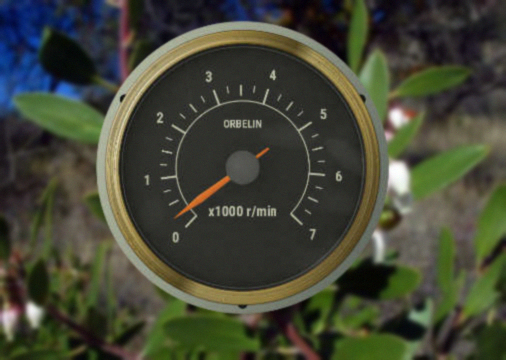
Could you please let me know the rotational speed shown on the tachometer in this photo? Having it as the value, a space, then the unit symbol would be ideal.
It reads 250 rpm
